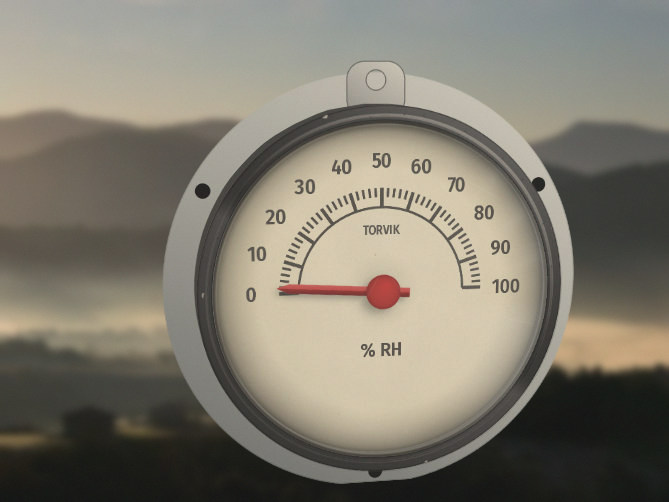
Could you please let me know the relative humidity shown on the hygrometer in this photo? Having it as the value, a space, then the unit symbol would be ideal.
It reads 2 %
